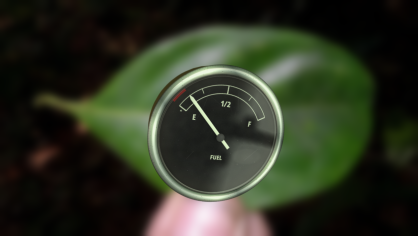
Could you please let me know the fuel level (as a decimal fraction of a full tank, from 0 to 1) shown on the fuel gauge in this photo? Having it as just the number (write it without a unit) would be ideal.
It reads 0.125
